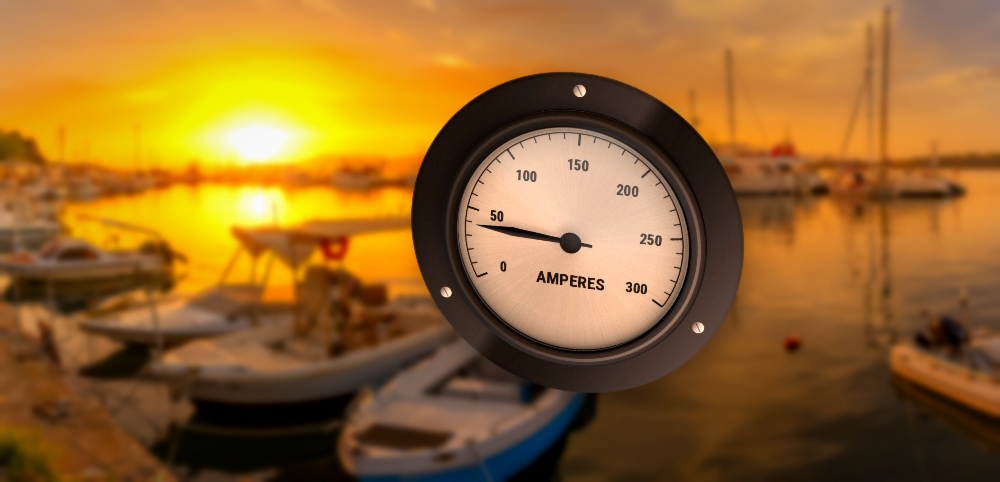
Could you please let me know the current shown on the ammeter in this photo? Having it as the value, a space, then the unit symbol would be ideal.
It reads 40 A
